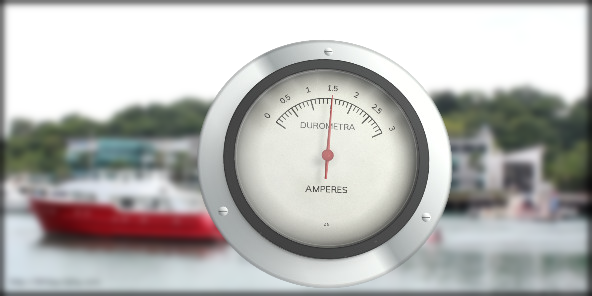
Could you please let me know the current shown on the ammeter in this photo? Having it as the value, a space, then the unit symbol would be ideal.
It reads 1.5 A
